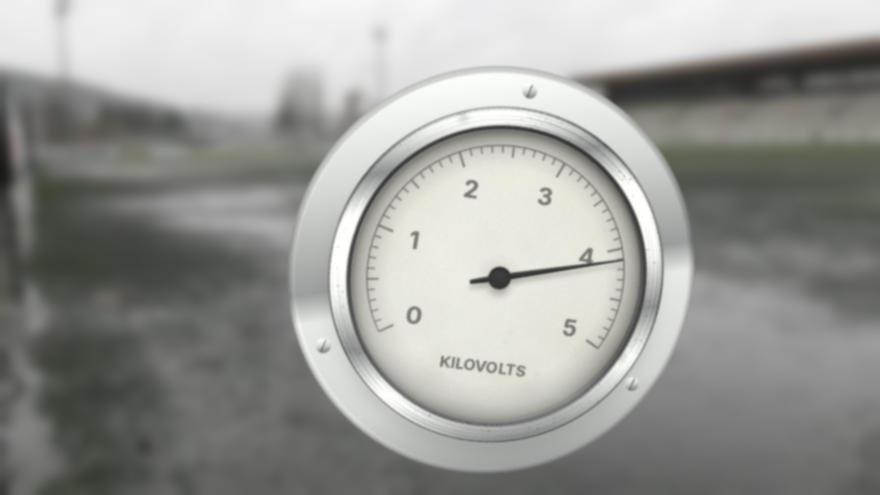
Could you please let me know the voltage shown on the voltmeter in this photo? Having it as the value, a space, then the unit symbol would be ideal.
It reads 4.1 kV
